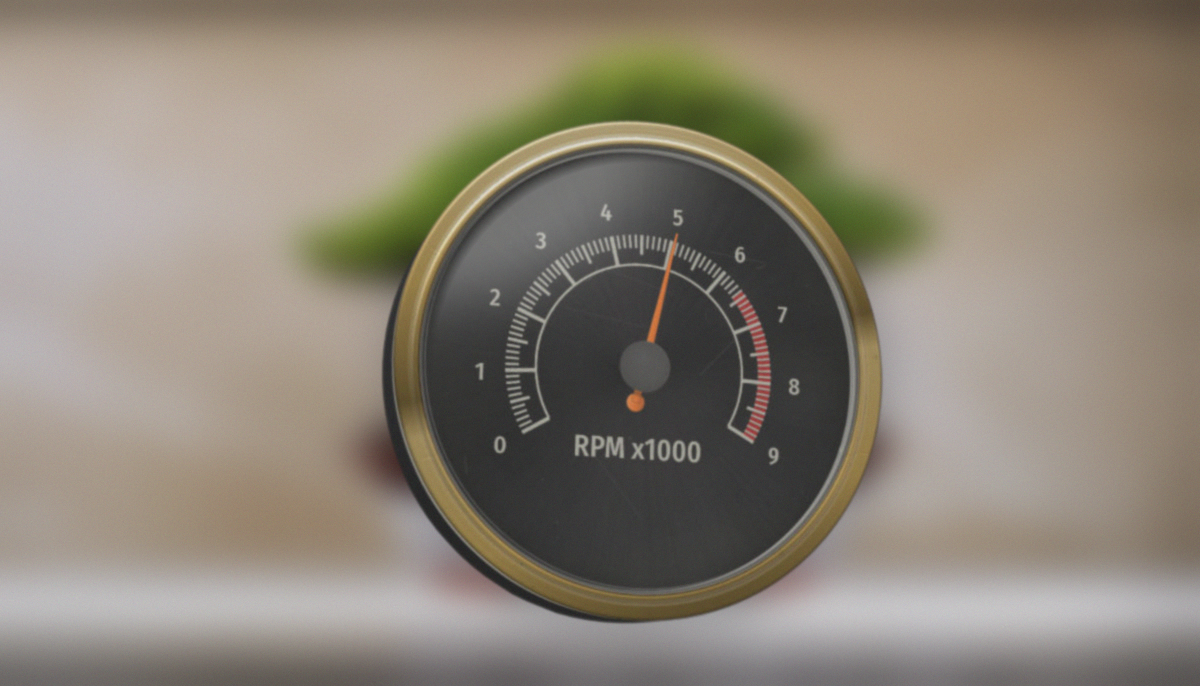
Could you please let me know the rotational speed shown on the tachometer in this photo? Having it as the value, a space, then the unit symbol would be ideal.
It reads 5000 rpm
